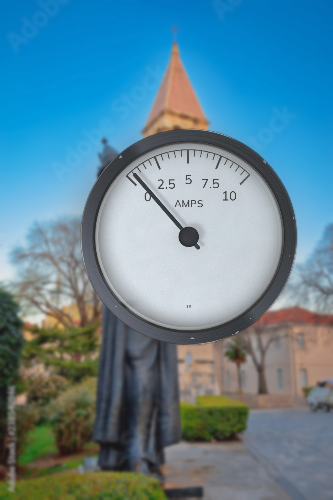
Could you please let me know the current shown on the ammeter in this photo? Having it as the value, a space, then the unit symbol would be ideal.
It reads 0.5 A
